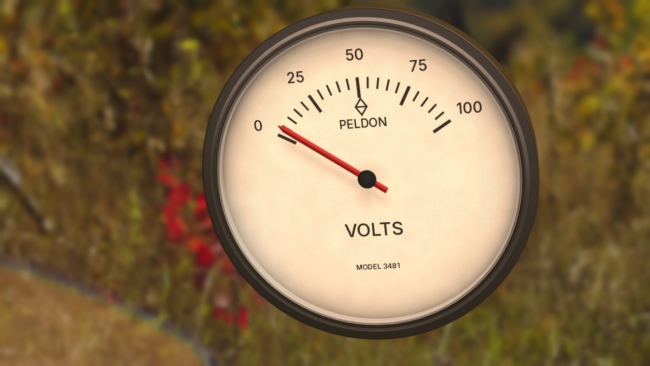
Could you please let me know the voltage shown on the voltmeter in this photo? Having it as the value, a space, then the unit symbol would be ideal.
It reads 5 V
